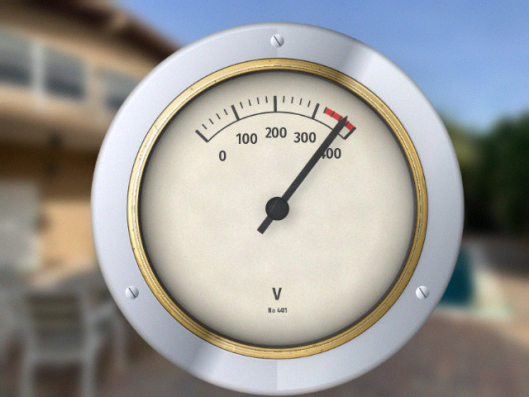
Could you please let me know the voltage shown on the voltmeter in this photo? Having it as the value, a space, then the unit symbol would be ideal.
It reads 370 V
